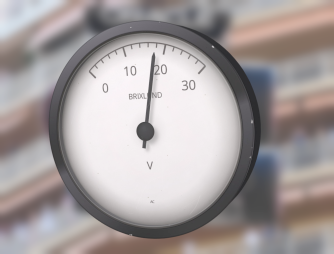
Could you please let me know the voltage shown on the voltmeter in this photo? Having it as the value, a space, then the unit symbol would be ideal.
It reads 18 V
